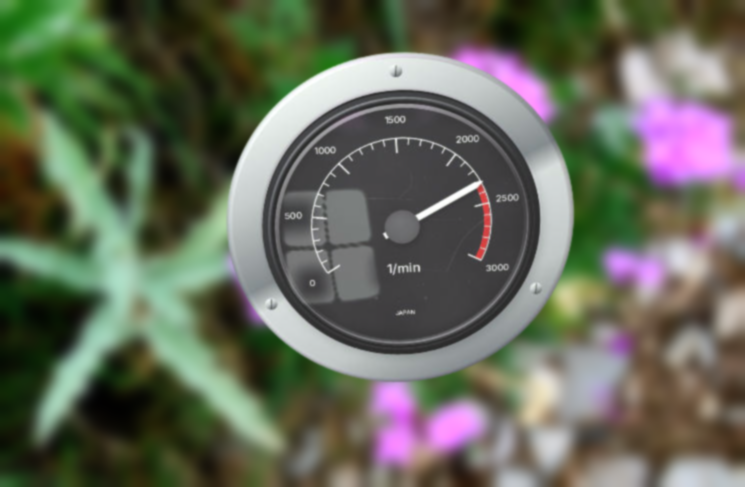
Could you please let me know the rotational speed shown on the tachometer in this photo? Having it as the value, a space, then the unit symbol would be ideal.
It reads 2300 rpm
